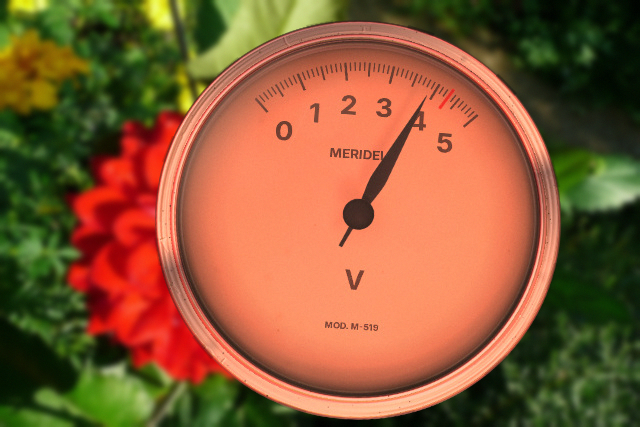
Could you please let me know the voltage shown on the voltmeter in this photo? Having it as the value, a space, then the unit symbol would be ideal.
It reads 3.9 V
